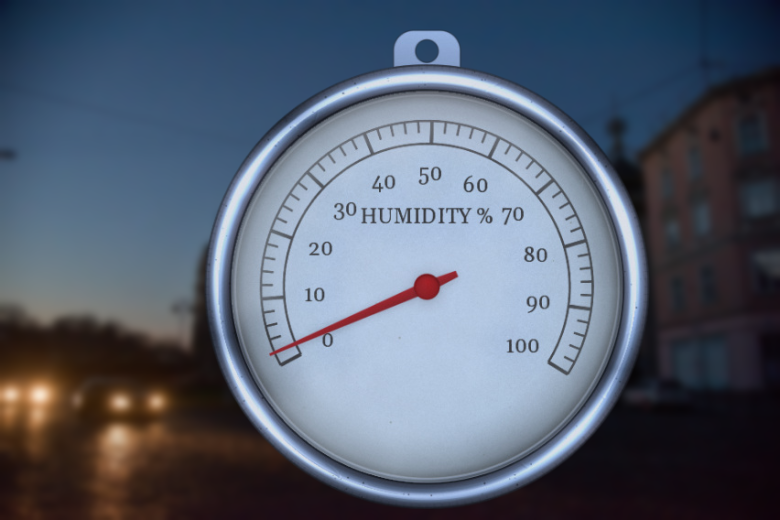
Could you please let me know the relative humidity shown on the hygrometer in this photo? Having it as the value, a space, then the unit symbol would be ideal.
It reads 2 %
